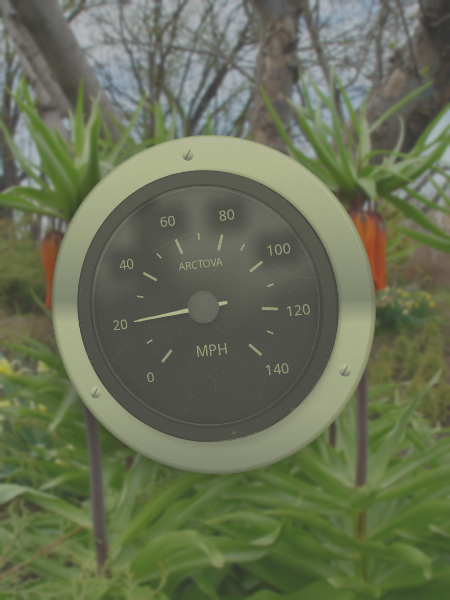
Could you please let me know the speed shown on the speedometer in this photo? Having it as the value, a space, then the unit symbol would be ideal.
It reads 20 mph
